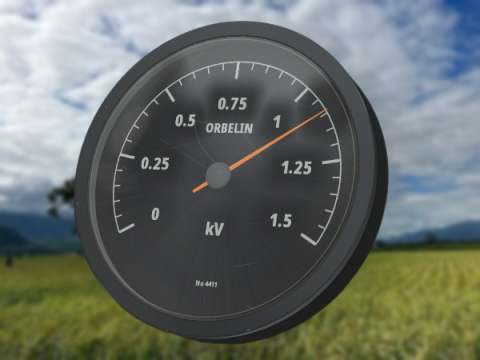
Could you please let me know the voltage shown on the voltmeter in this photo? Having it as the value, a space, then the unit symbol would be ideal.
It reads 1.1 kV
